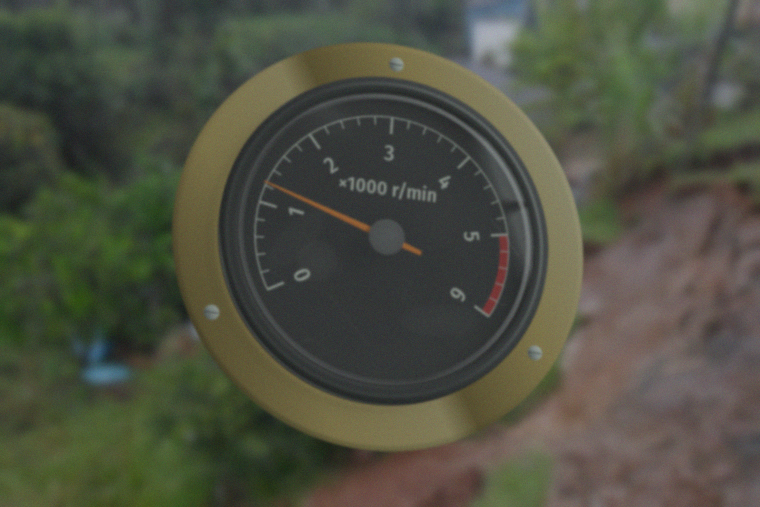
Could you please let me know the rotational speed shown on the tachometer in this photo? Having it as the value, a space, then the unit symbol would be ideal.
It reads 1200 rpm
